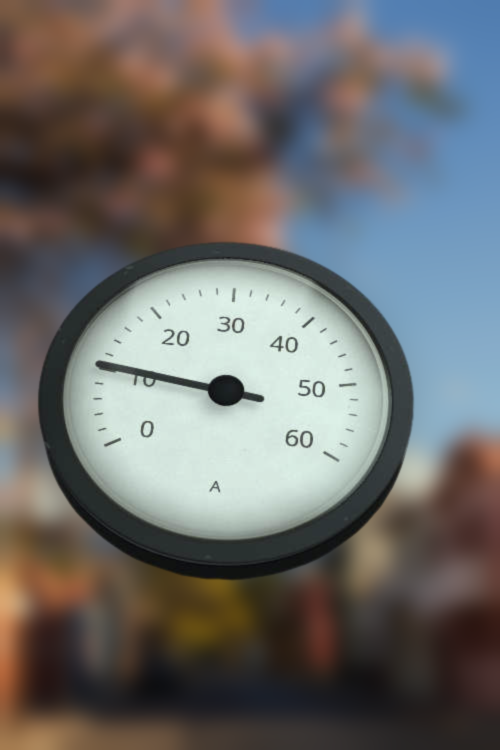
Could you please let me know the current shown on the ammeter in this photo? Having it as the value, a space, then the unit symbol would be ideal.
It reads 10 A
